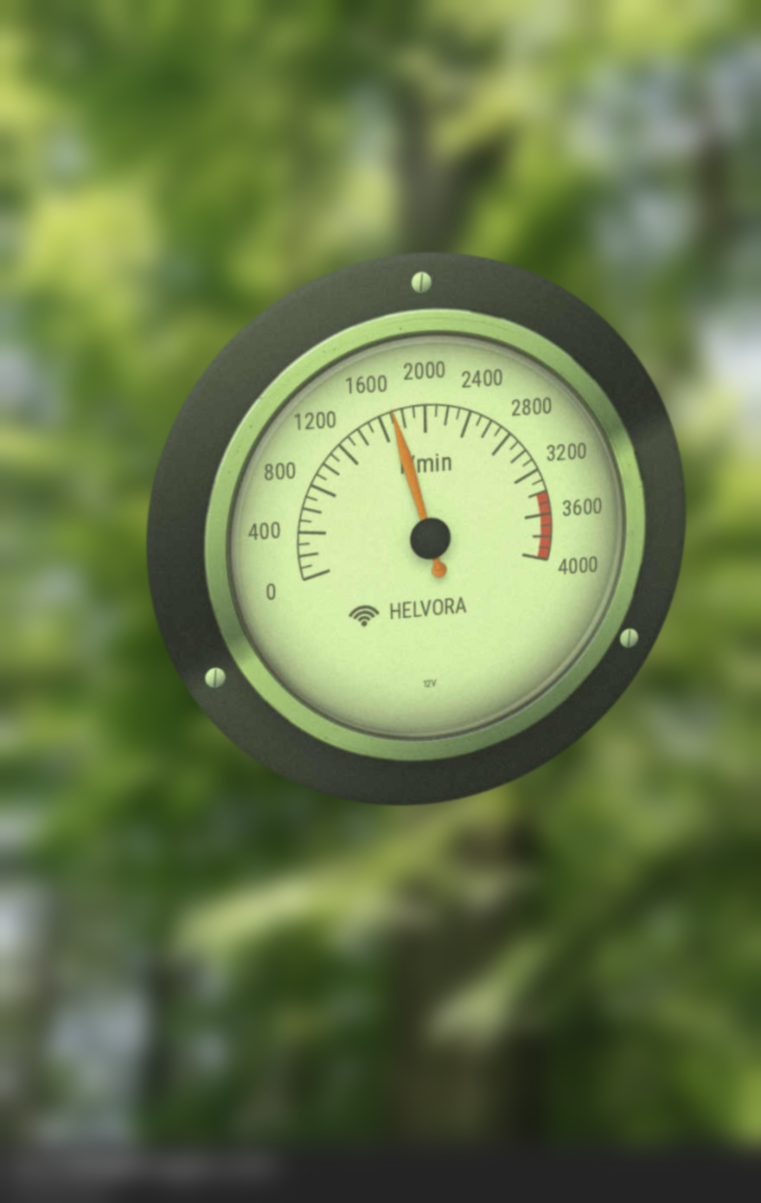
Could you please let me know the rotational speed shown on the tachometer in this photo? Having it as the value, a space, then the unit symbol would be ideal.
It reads 1700 rpm
